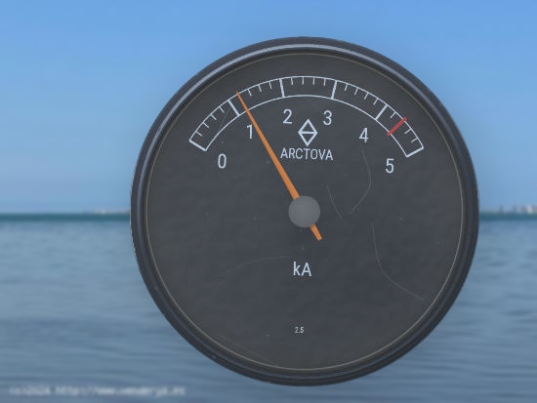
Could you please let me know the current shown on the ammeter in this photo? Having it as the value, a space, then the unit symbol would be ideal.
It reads 1.2 kA
